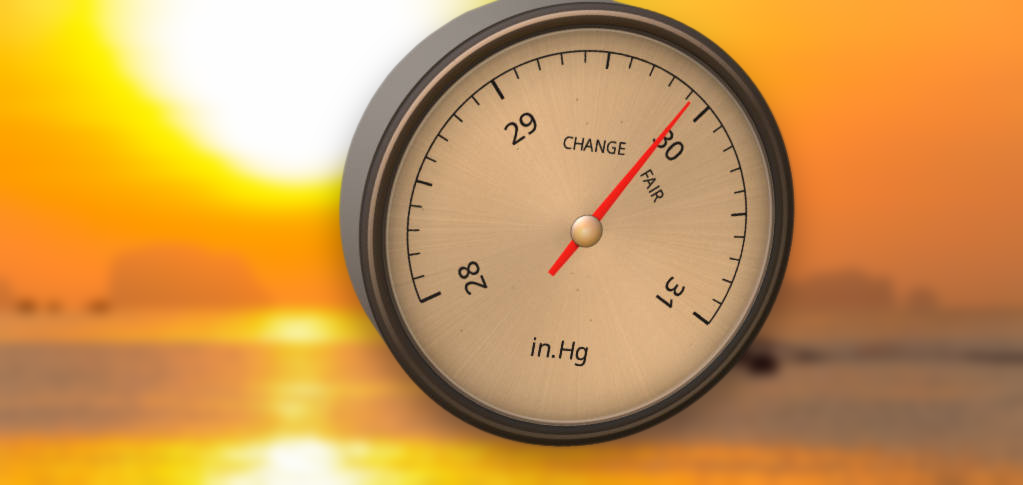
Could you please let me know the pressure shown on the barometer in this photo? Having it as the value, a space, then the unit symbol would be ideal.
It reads 29.9 inHg
